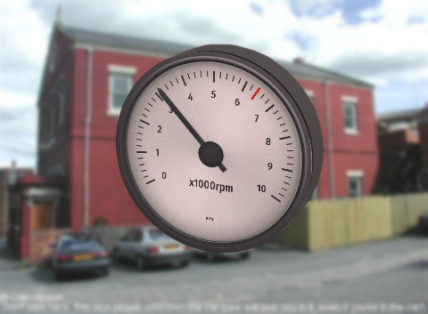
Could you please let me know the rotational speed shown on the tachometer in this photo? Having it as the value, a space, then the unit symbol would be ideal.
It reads 3200 rpm
